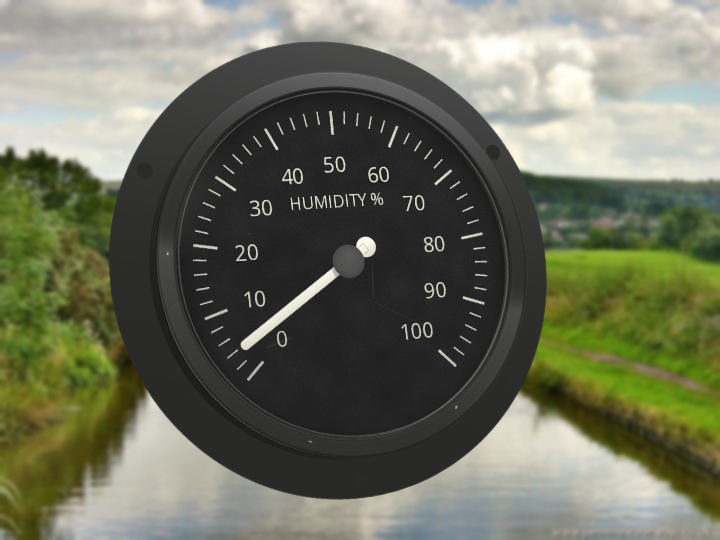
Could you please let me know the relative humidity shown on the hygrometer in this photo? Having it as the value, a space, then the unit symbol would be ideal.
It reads 4 %
